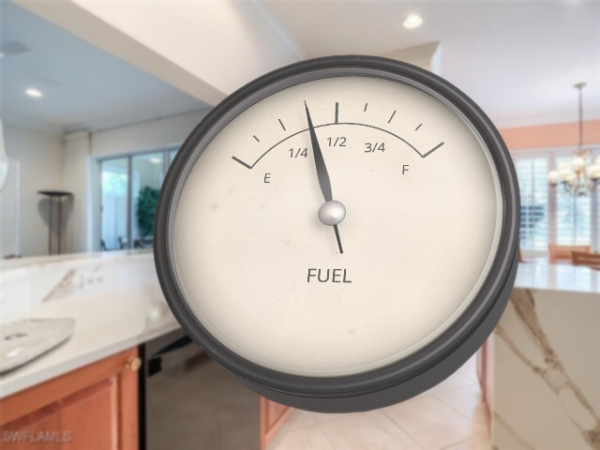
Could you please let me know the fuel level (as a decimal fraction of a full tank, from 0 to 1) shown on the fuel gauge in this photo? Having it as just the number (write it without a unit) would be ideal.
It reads 0.375
